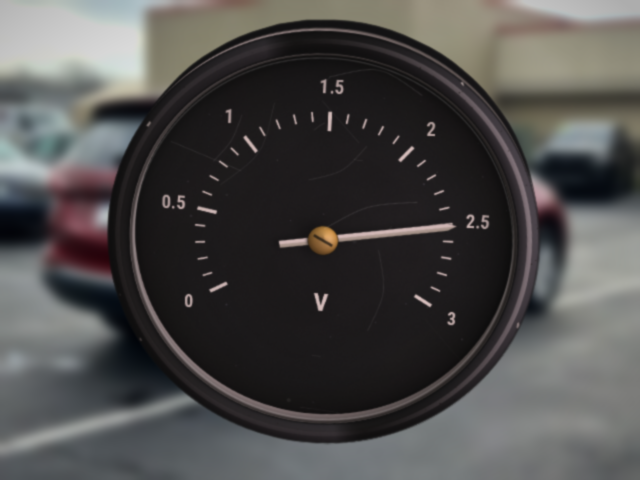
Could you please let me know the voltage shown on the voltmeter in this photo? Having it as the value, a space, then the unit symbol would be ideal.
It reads 2.5 V
